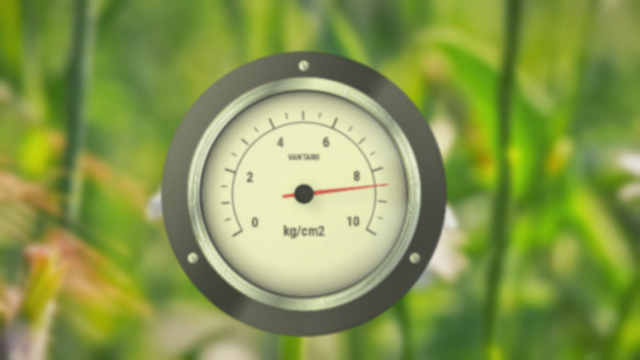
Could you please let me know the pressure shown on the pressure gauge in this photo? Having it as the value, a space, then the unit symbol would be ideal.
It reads 8.5 kg/cm²
